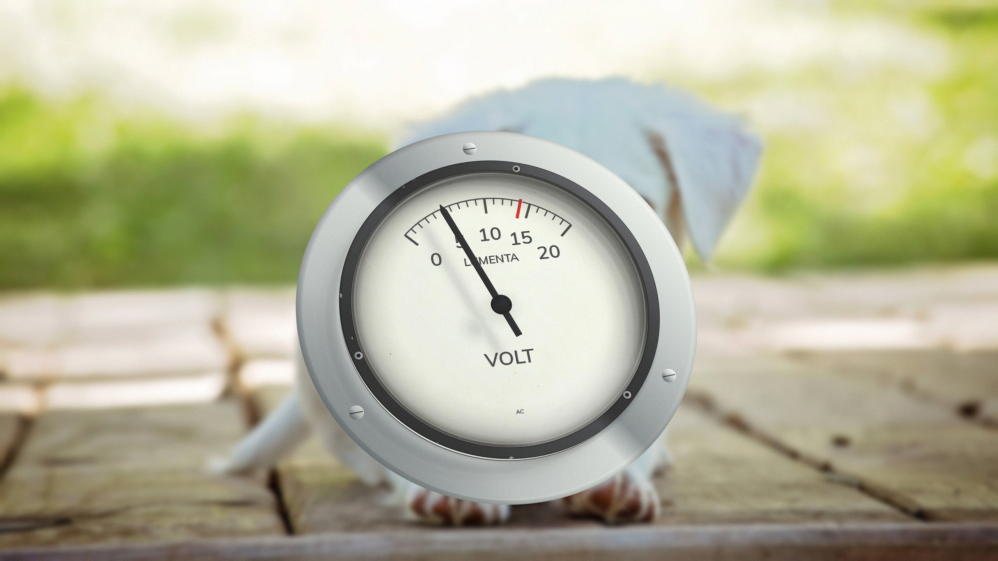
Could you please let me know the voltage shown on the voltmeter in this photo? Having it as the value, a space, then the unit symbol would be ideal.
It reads 5 V
